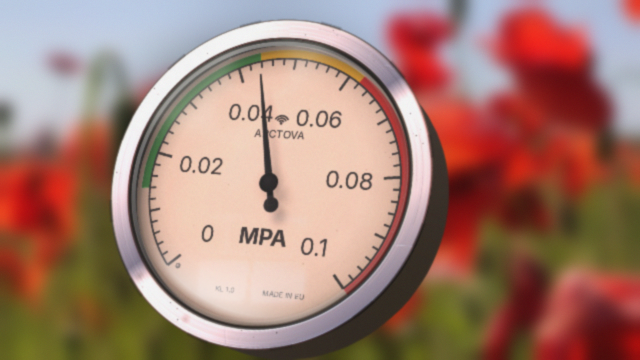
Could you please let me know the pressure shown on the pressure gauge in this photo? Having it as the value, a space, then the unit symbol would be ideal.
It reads 0.044 MPa
